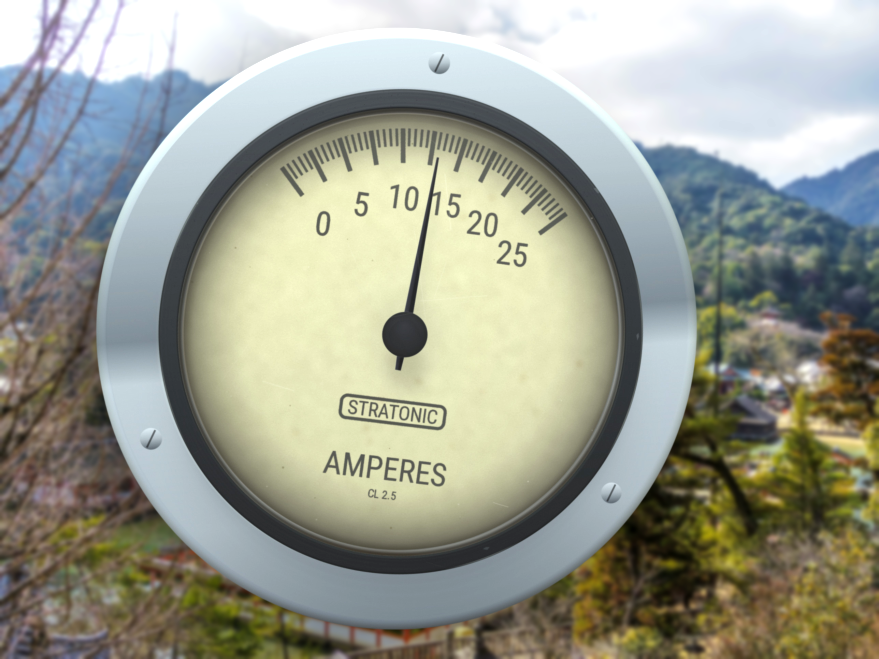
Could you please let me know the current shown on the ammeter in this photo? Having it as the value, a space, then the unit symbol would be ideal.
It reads 13 A
